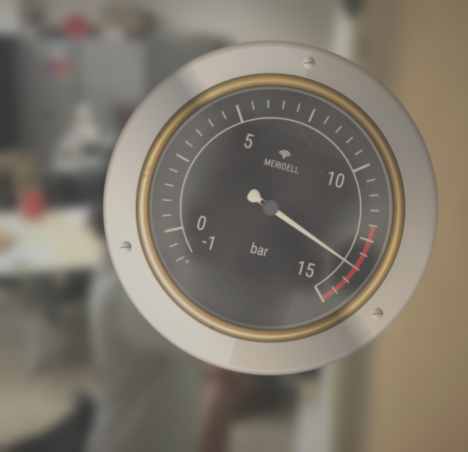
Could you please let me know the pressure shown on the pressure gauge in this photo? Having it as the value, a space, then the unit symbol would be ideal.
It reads 13.5 bar
